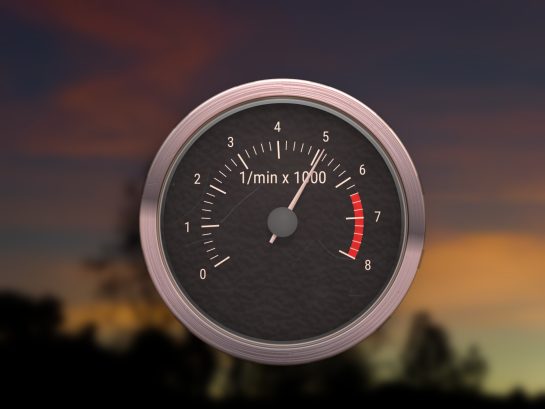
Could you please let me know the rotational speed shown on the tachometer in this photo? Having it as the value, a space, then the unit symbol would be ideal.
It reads 5100 rpm
